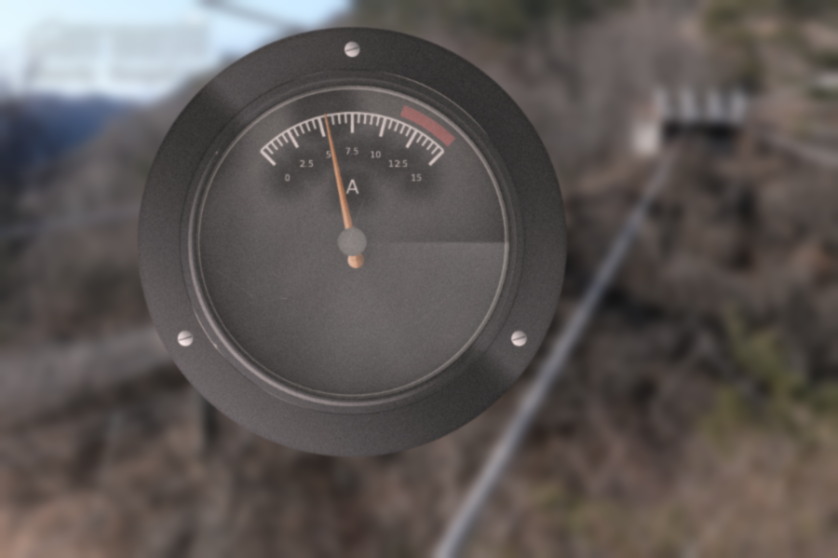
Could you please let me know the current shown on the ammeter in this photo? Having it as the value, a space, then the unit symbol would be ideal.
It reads 5.5 A
